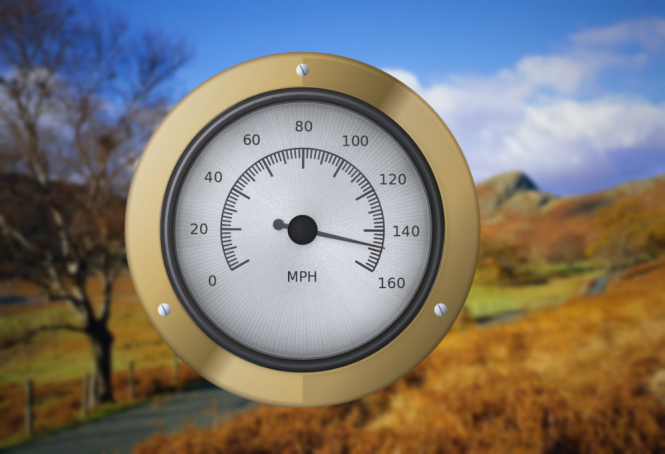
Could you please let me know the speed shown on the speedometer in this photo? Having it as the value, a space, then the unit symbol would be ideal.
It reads 148 mph
